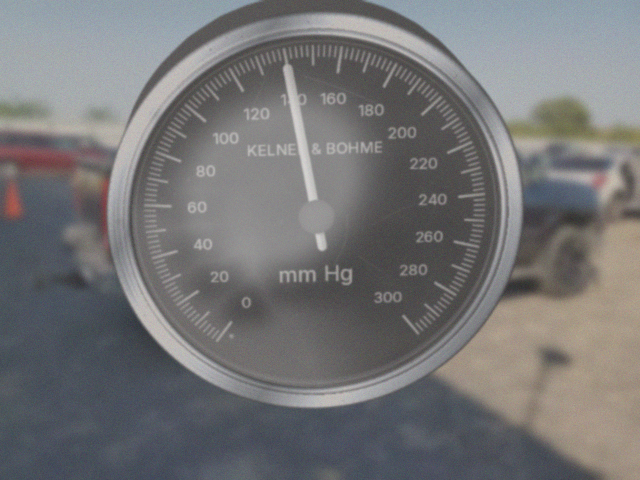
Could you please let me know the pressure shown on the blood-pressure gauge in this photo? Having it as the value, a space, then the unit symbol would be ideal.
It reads 140 mmHg
